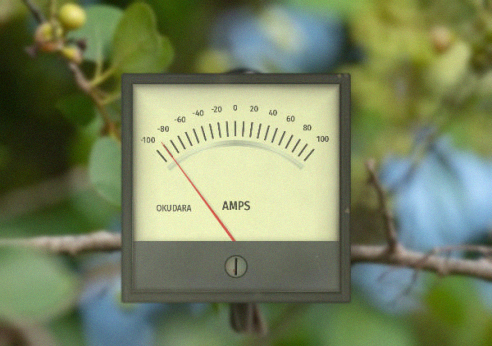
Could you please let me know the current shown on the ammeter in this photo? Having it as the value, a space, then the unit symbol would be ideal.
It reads -90 A
